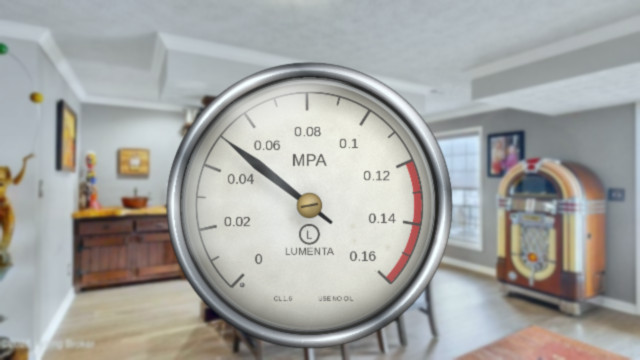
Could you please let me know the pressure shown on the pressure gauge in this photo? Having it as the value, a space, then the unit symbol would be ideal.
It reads 0.05 MPa
